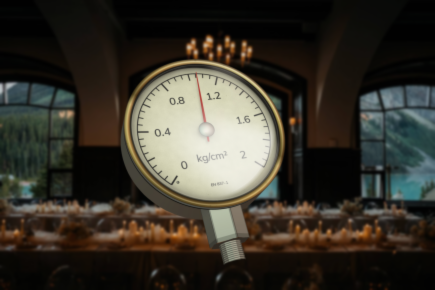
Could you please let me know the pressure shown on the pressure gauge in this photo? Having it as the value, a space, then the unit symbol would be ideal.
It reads 1.05 kg/cm²
